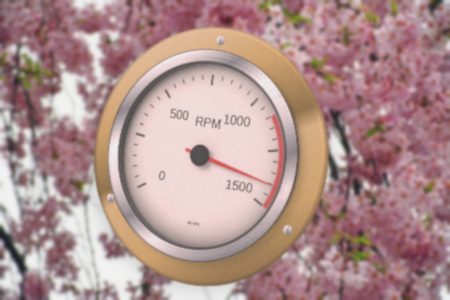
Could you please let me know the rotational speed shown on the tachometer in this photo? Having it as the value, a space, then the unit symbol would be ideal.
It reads 1400 rpm
